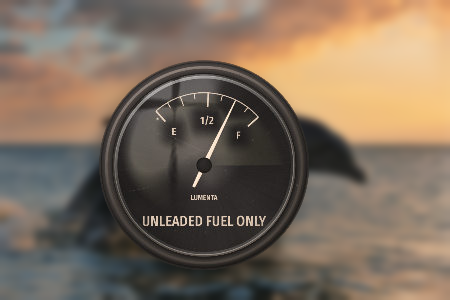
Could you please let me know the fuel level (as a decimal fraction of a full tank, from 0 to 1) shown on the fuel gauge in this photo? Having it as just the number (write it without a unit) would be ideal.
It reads 0.75
